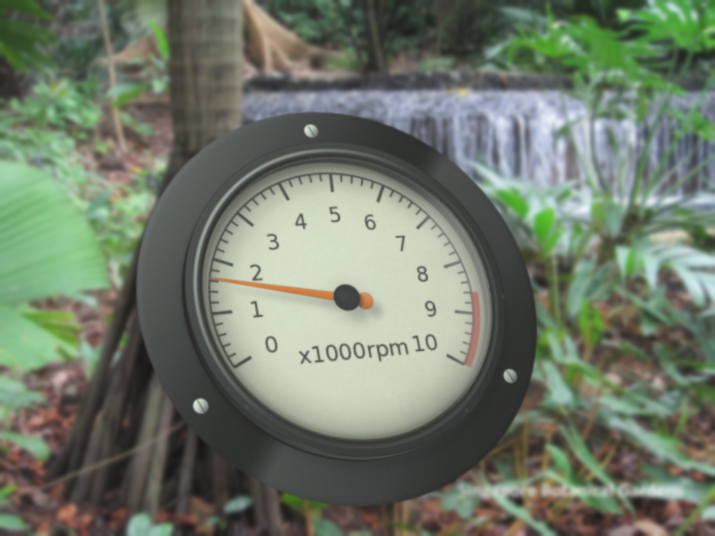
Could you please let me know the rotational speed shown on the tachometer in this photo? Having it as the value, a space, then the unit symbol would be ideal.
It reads 1600 rpm
